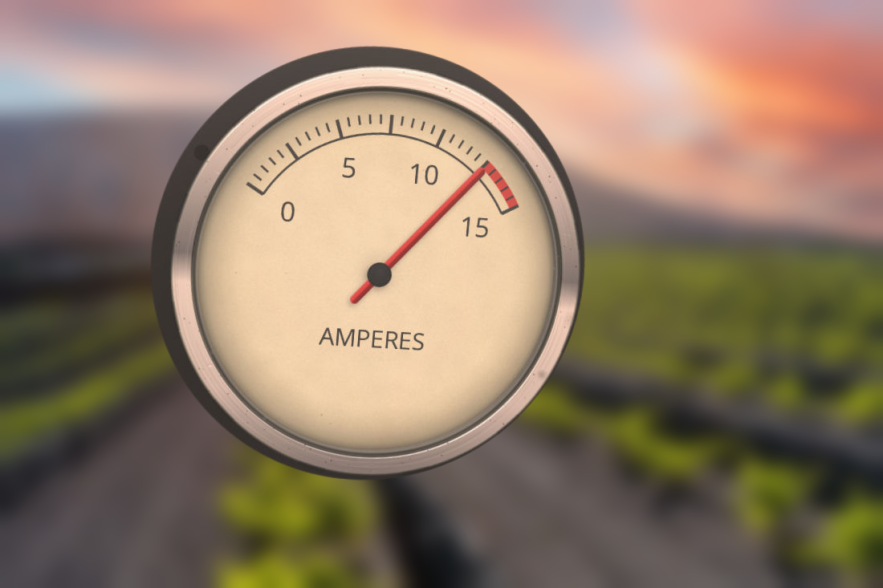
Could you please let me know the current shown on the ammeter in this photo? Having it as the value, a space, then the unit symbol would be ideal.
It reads 12.5 A
